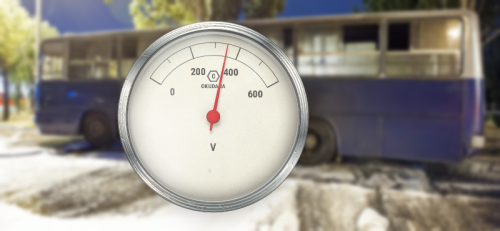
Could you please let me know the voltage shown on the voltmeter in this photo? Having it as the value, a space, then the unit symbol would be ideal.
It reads 350 V
